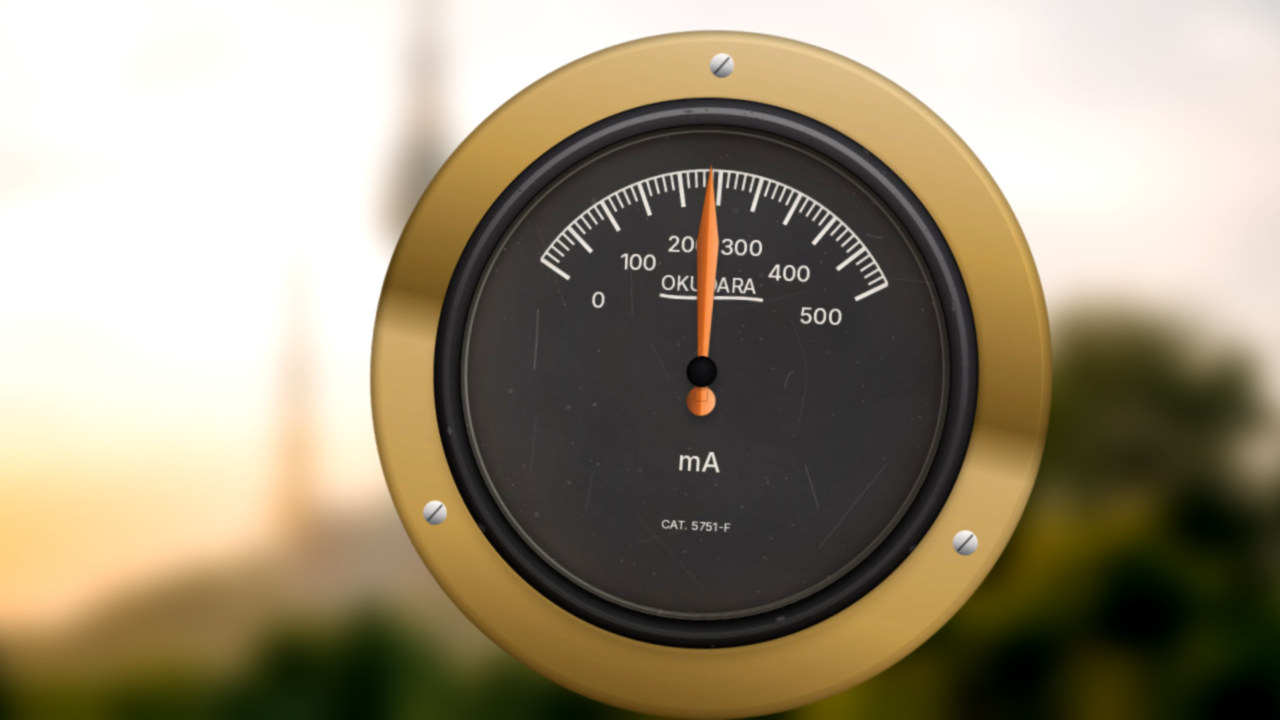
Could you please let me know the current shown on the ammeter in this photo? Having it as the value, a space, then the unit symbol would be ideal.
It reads 240 mA
